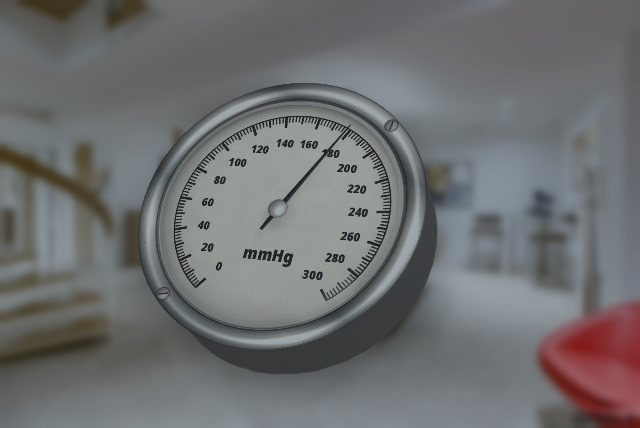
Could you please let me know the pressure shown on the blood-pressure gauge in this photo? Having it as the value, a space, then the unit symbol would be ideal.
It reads 180 mmHg
